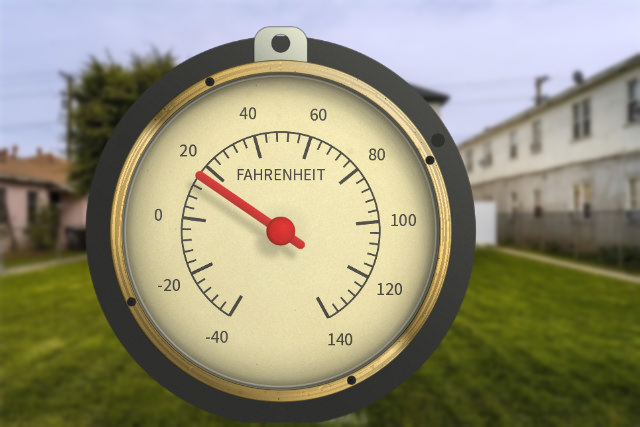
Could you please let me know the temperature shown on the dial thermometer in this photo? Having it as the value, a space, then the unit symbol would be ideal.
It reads 16 °F
